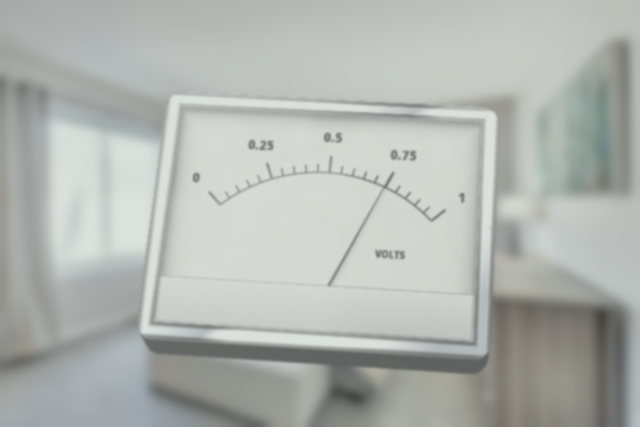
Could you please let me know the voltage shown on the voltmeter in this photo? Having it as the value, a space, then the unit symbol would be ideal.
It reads 0.75 V
